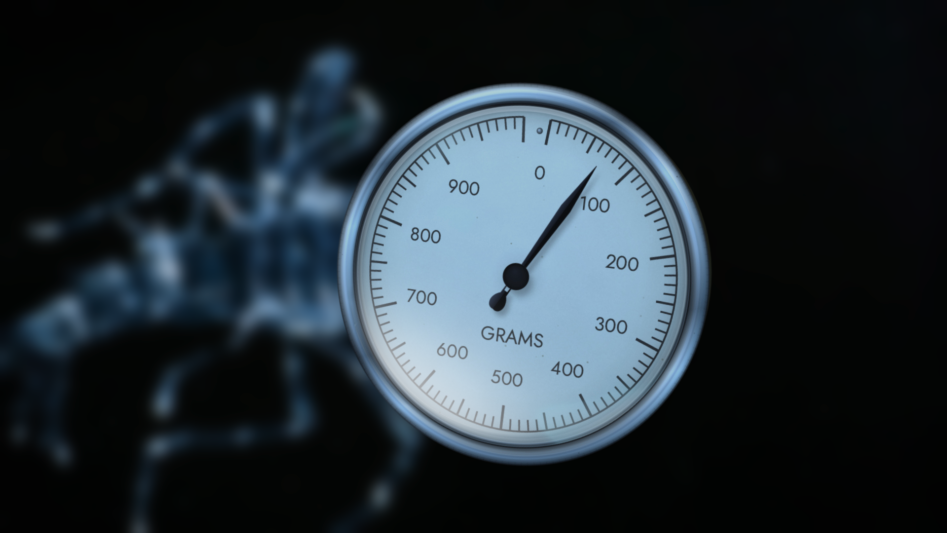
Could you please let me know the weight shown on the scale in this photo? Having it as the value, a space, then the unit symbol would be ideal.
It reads 70 g
